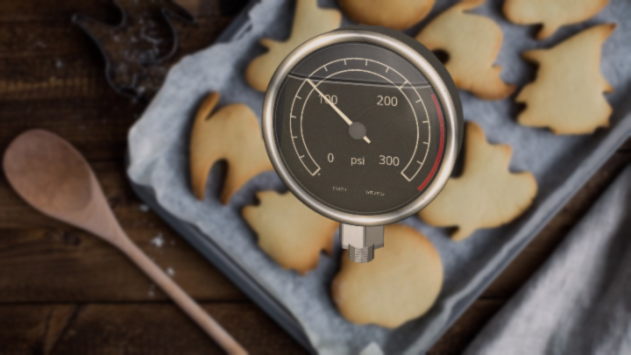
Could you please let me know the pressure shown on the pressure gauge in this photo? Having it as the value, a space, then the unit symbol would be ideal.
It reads 100 psi
